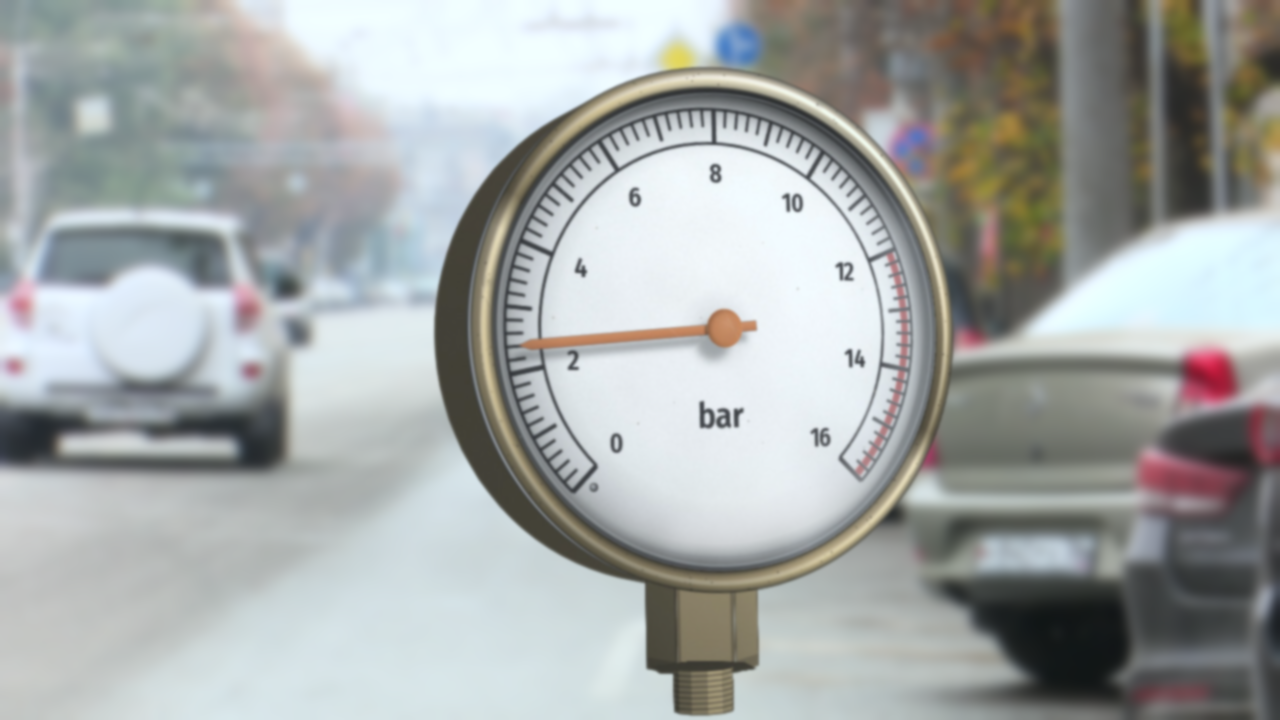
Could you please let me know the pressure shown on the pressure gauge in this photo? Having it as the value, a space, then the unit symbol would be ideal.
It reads 2.4 bar
